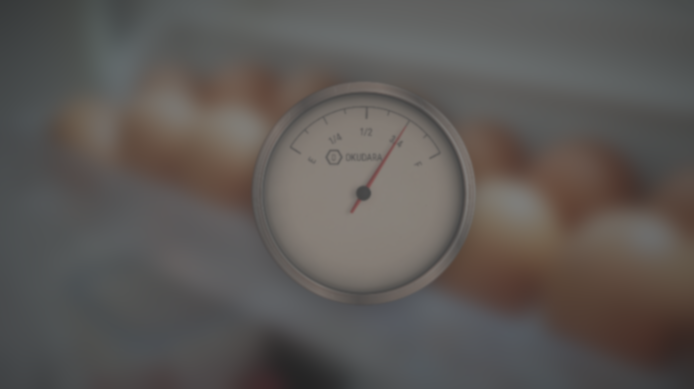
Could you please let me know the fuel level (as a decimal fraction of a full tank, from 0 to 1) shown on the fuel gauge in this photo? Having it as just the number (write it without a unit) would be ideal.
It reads 0.75
